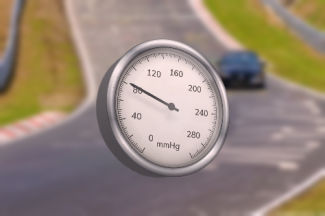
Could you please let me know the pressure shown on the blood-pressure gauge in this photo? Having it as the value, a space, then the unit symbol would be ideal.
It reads 80 mmHg
